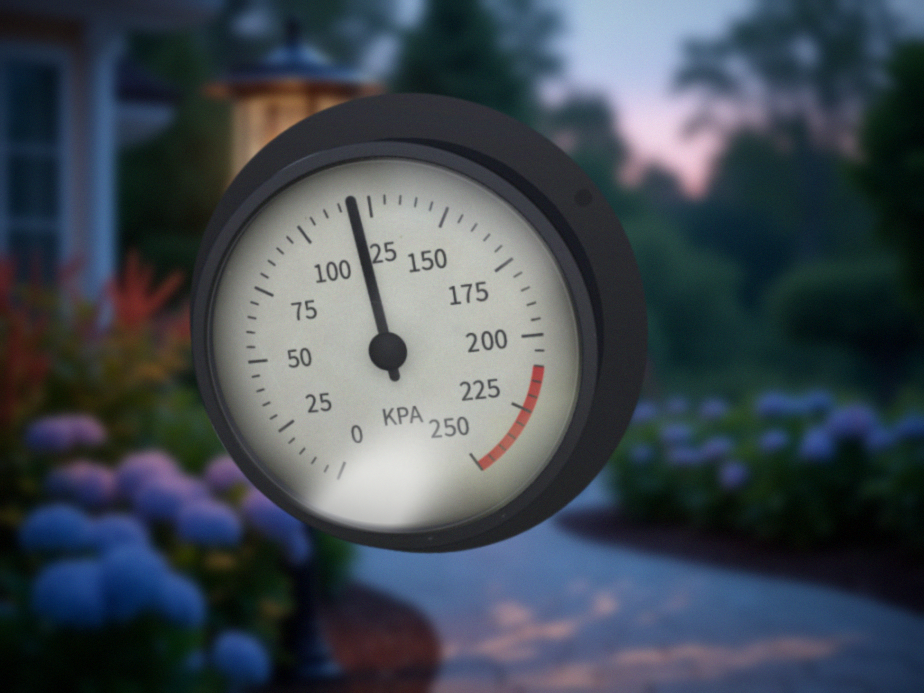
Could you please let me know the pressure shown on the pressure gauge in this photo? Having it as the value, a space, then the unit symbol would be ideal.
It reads 120 kPa
